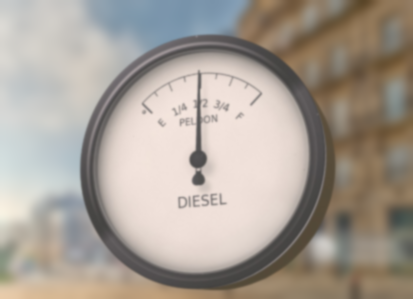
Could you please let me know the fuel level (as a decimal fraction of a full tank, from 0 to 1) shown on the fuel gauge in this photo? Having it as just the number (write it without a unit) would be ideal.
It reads 0.5
